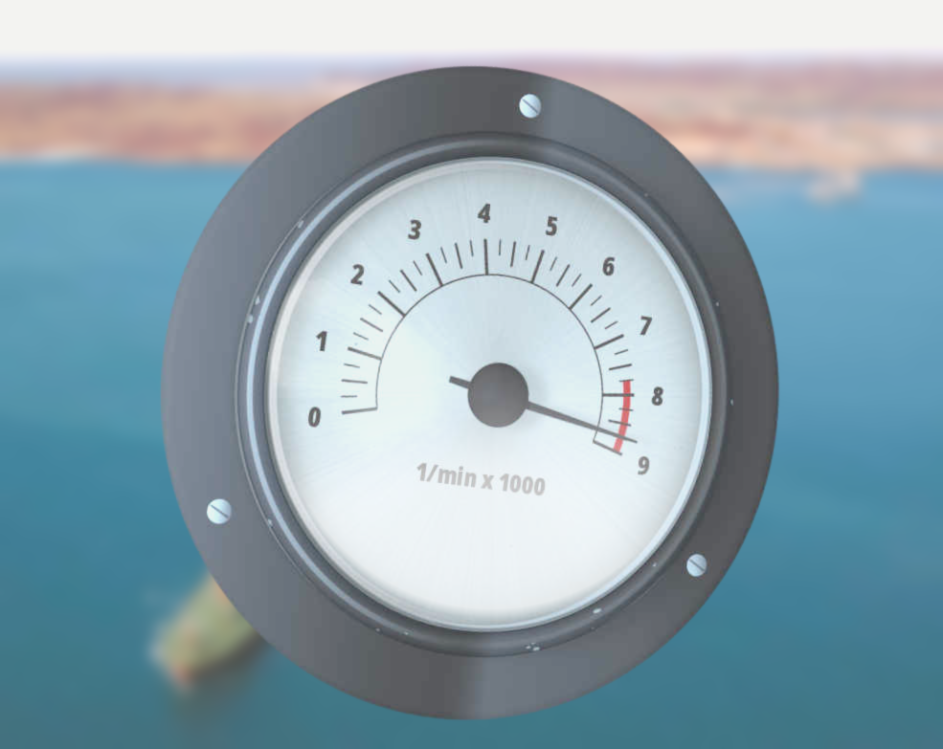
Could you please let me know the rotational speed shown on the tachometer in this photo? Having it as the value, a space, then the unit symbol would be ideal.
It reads 8750 rpm
